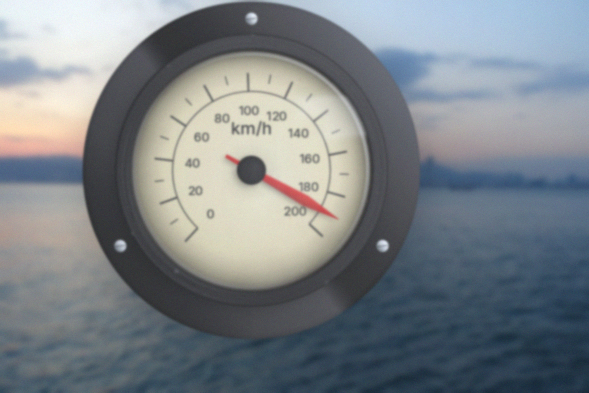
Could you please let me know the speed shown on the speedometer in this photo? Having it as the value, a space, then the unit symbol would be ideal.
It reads 190 km/h
